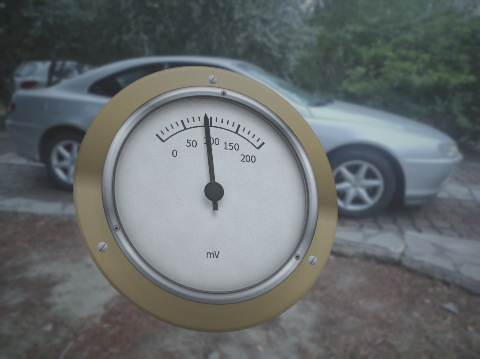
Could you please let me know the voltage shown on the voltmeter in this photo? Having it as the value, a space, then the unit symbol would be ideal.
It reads 90 mV
